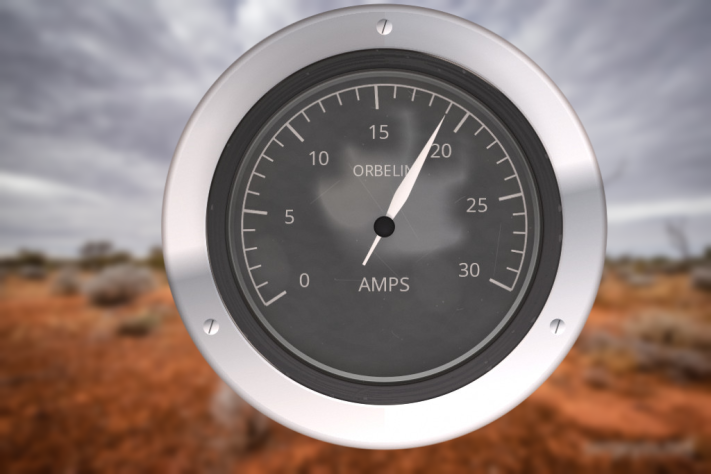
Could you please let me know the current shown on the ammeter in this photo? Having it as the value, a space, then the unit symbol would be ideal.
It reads 19 A
